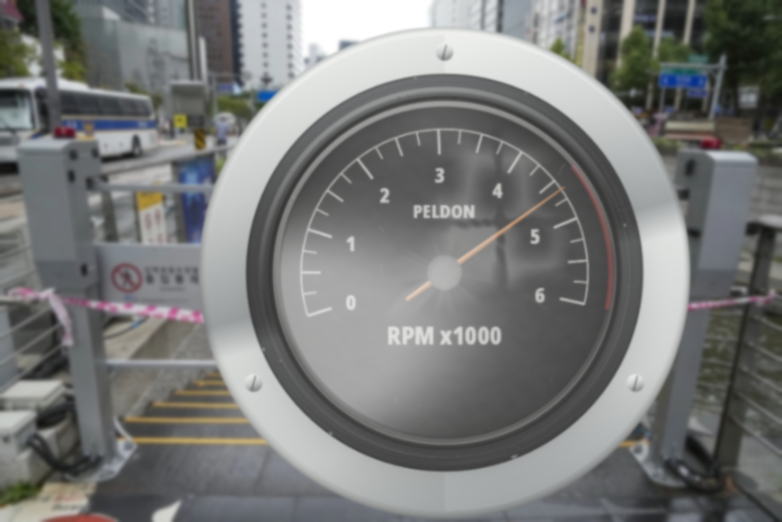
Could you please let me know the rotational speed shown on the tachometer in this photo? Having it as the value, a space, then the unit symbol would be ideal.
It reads 4625 rpm
